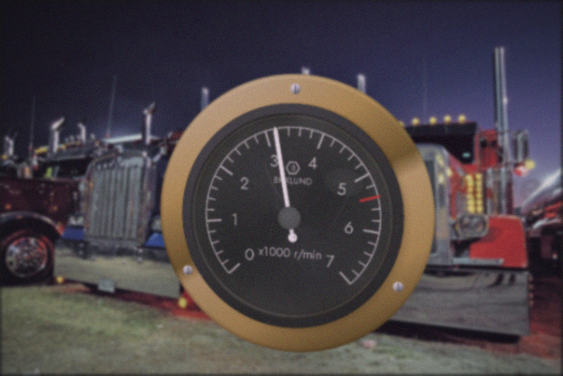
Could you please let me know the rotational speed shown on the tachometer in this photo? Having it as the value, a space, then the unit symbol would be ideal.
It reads 3200 rpm
